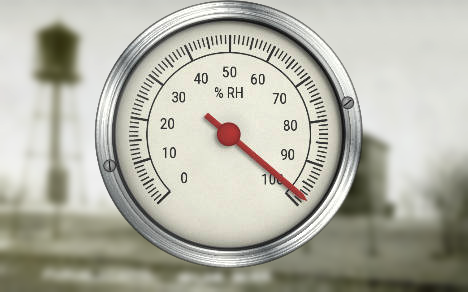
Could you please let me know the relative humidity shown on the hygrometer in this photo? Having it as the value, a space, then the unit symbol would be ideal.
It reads 98 %
